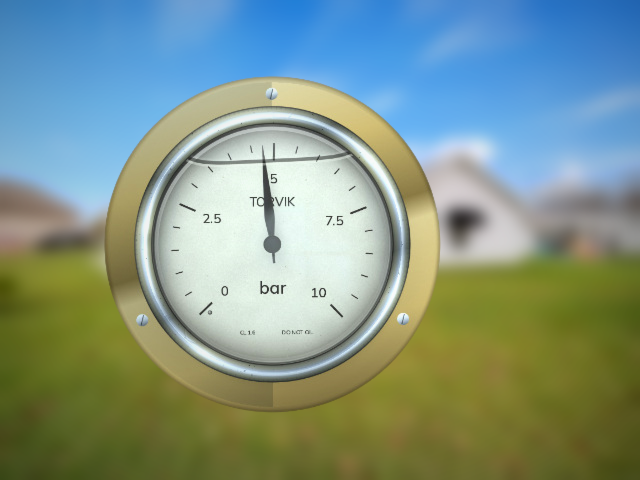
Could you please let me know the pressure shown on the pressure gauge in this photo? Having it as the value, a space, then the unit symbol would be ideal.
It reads 4.75 bar
